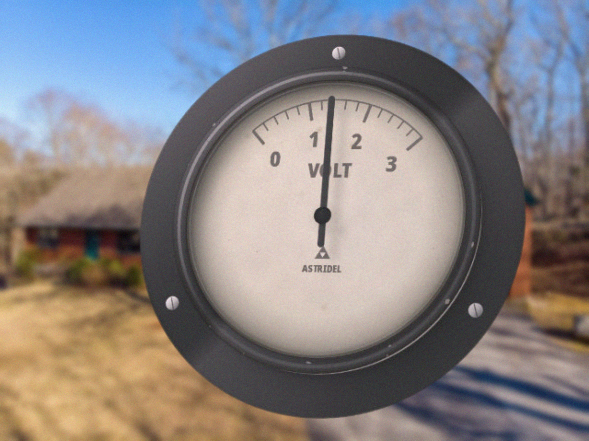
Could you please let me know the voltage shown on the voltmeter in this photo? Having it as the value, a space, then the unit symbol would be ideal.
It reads 1.4 V
